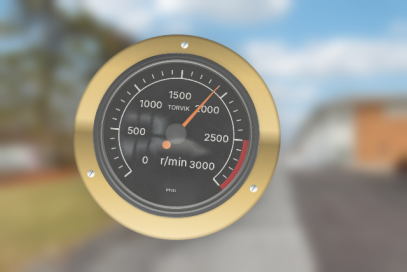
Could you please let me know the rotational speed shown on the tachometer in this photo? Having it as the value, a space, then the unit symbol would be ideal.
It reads 1900 rpm
